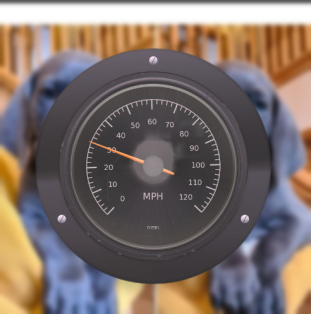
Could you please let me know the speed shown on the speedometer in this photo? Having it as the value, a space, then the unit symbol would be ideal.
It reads 30 mph
